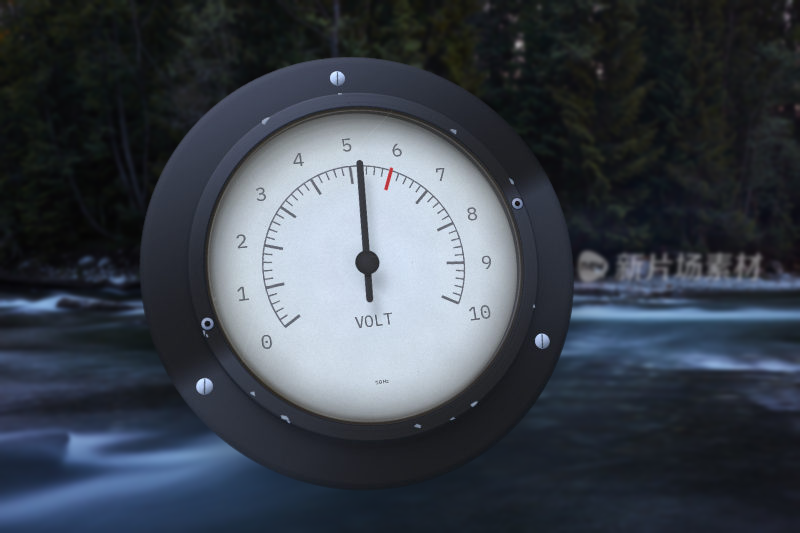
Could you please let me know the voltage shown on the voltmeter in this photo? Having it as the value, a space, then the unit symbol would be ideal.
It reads 5.2 V
